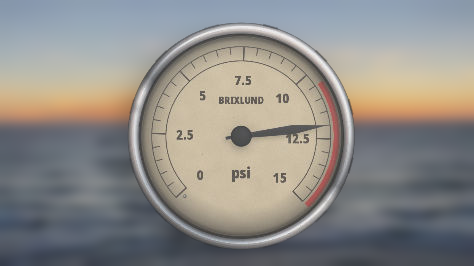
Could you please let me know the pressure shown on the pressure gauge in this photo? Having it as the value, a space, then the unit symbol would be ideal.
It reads 12 psi
